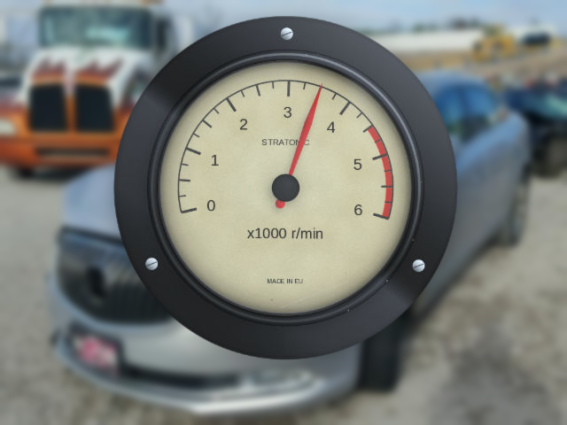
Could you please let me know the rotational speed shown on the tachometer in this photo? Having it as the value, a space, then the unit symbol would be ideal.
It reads 3500 rpm
